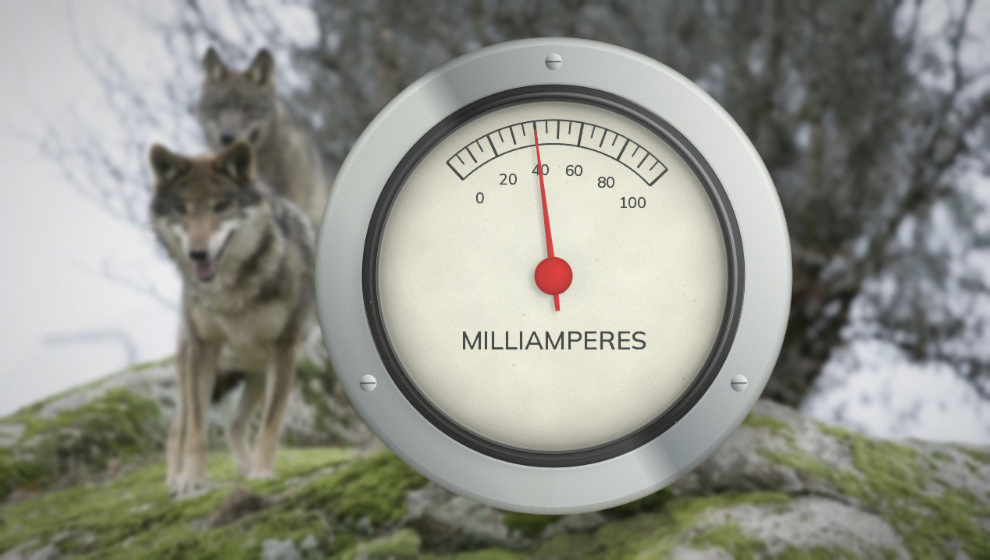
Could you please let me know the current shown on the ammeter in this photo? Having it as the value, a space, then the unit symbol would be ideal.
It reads 40 mA
